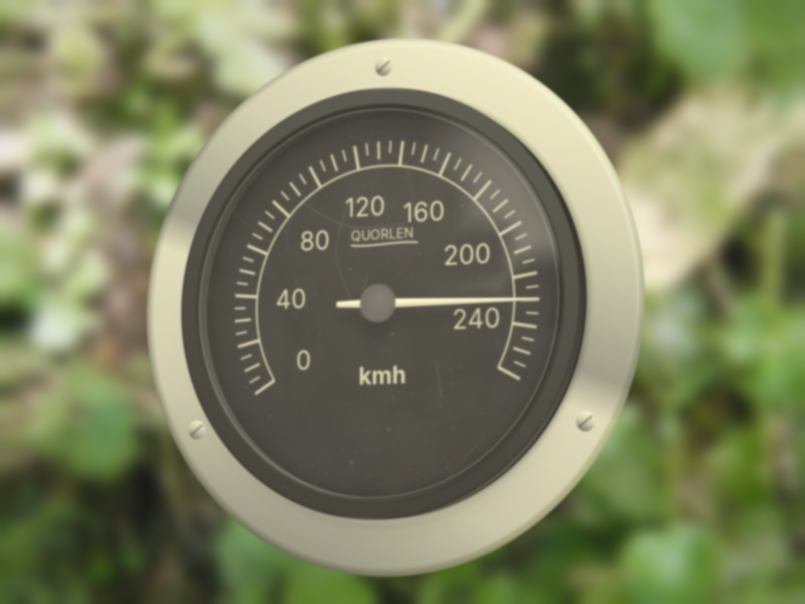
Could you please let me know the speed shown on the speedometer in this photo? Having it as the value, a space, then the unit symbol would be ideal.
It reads 230 km/h
